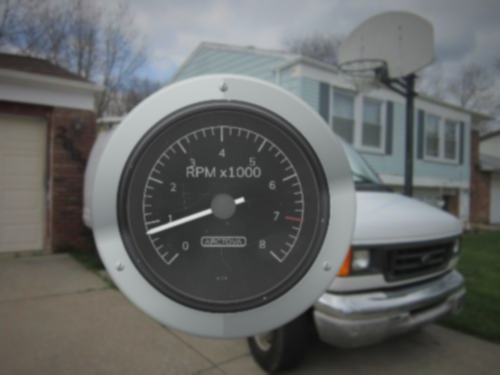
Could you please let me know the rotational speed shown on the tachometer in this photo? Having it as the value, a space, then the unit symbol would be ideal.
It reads 800 rpm
